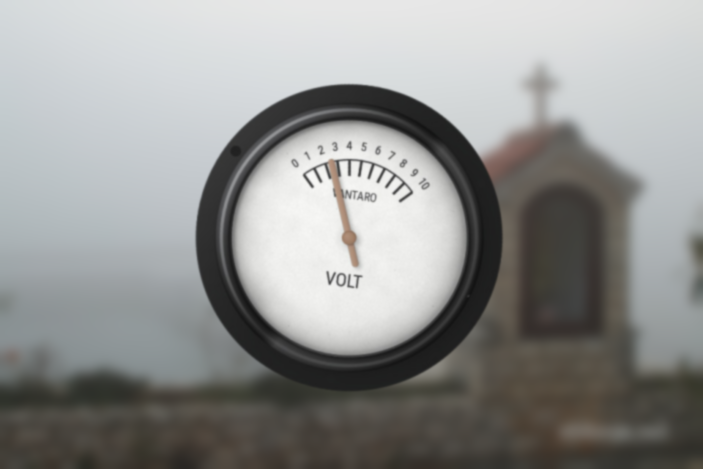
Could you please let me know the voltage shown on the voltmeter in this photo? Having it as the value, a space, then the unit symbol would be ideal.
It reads 2.5 V
